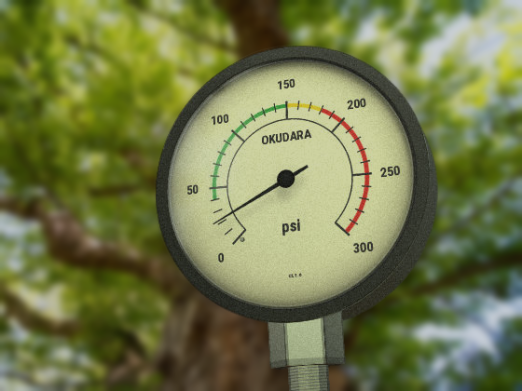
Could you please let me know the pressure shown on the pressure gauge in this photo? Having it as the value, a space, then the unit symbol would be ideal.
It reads 20 psi
